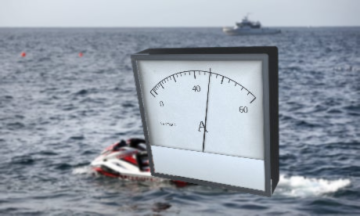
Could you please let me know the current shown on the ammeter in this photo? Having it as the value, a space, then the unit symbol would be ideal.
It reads 46 A
